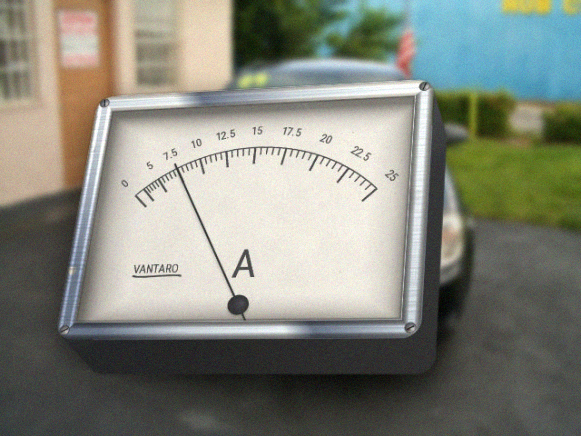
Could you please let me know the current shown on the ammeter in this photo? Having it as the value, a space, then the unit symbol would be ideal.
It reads 7.5 A
